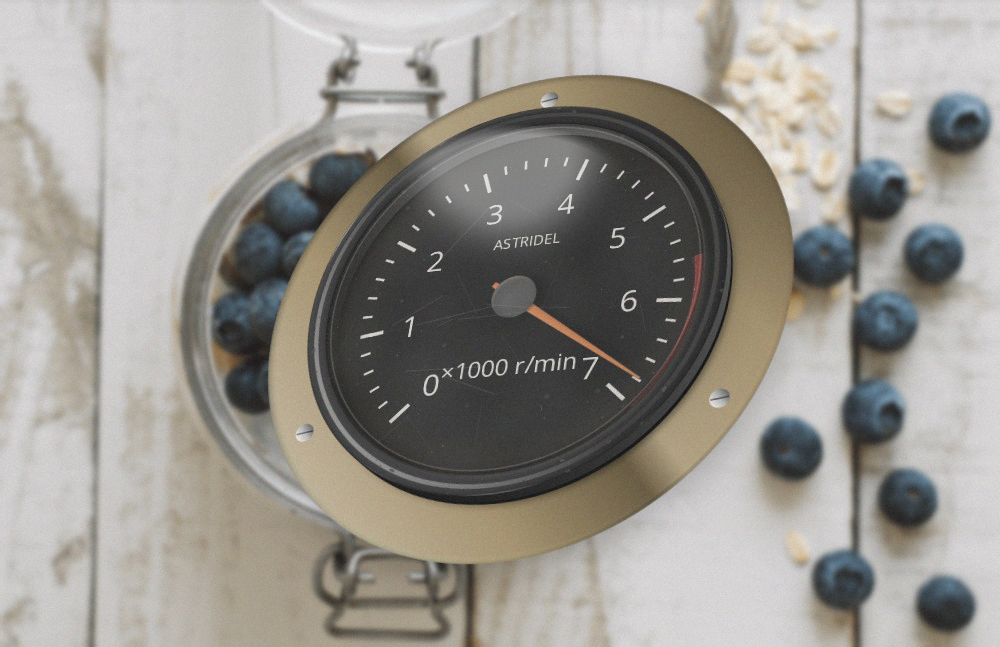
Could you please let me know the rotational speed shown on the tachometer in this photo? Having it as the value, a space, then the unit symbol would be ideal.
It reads 6800 rpm
